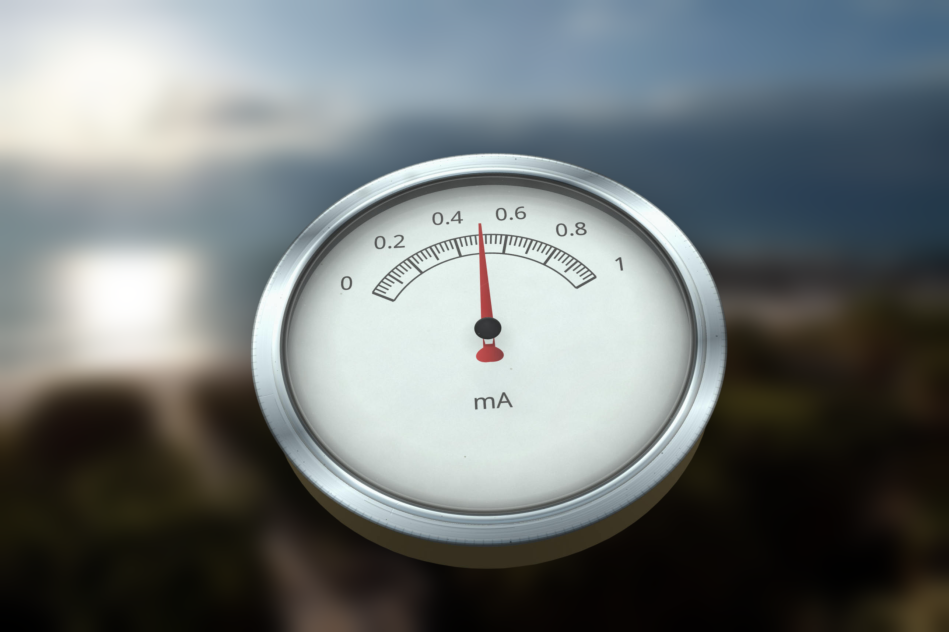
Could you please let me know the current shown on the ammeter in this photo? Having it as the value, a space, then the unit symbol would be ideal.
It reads 0.5 mA
